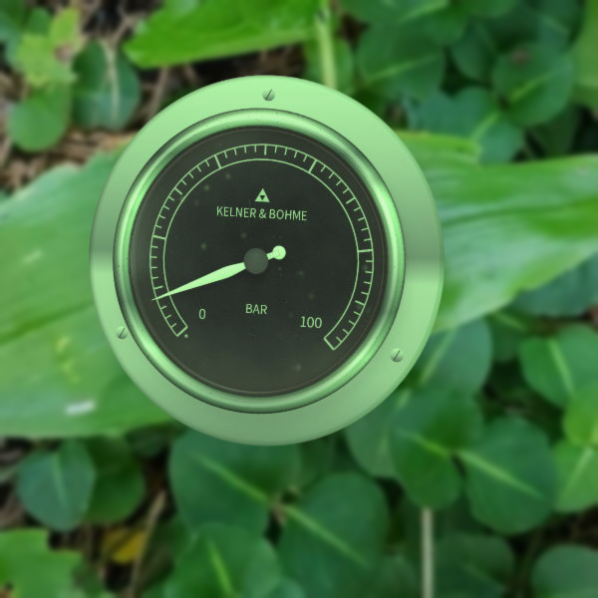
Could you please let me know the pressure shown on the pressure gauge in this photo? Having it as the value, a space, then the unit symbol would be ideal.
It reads 8 bar
